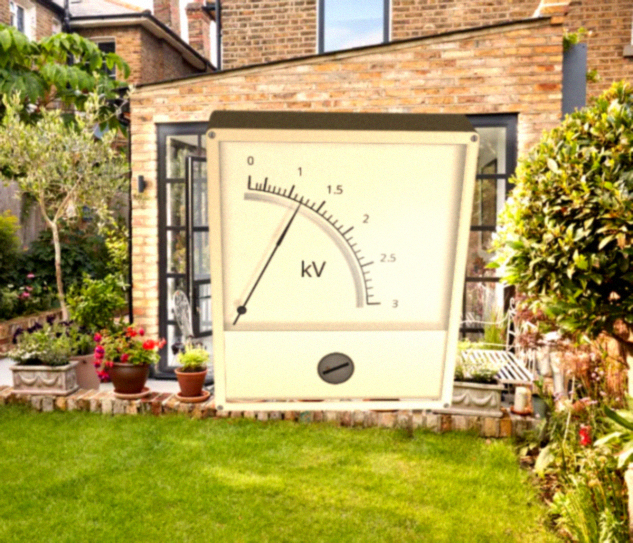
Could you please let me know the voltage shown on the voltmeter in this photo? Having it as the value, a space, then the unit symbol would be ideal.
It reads 1.2 kV
